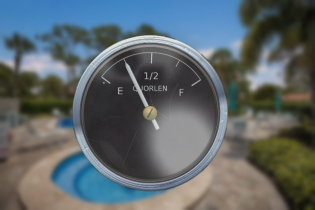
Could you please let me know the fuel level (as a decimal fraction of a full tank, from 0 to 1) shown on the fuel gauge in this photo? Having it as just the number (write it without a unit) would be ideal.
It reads 0.25
